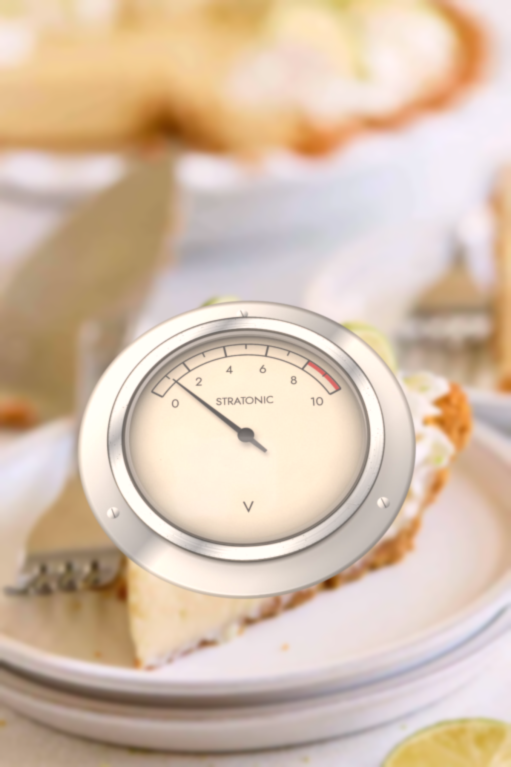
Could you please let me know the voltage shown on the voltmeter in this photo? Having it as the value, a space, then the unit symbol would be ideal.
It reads 1 V
